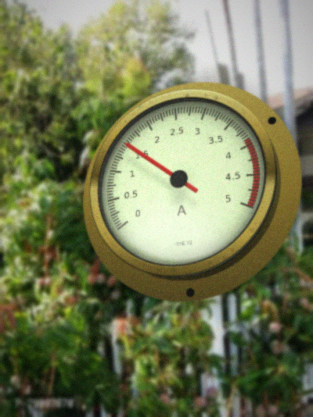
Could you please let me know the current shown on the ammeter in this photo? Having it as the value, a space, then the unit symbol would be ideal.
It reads 1.5 A
